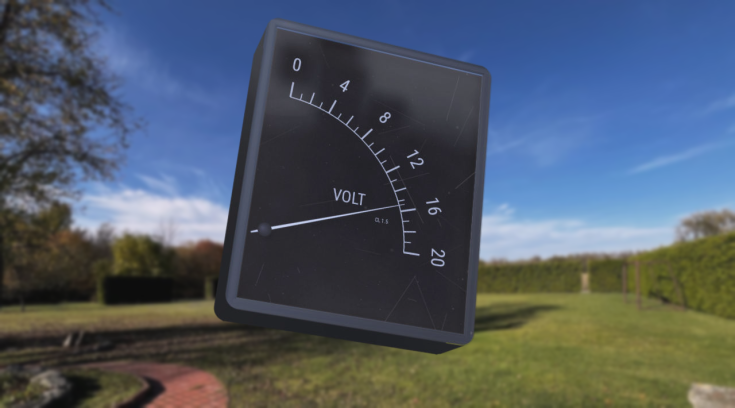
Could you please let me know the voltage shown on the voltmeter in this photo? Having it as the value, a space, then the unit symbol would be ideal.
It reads 15.5 V
